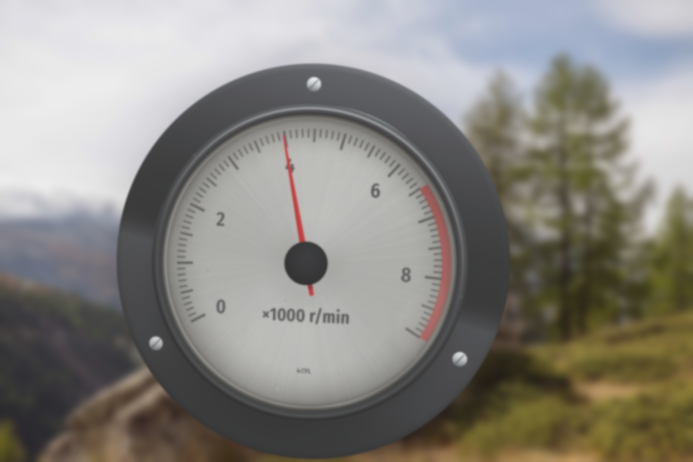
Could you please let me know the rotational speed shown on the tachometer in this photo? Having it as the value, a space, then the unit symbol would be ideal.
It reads 4000 rpm
